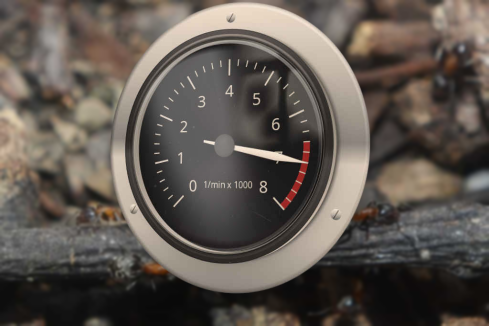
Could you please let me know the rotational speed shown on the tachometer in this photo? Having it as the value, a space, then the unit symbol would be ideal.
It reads 7000 rpm
